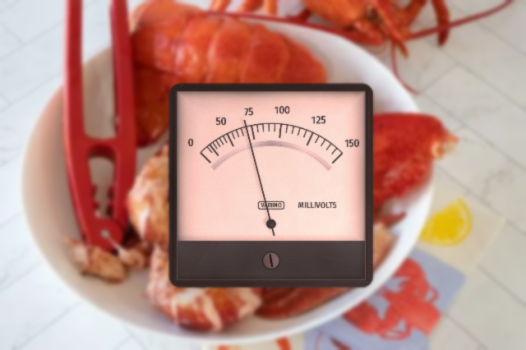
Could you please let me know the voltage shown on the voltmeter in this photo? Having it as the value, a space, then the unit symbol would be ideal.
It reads 70 mV
